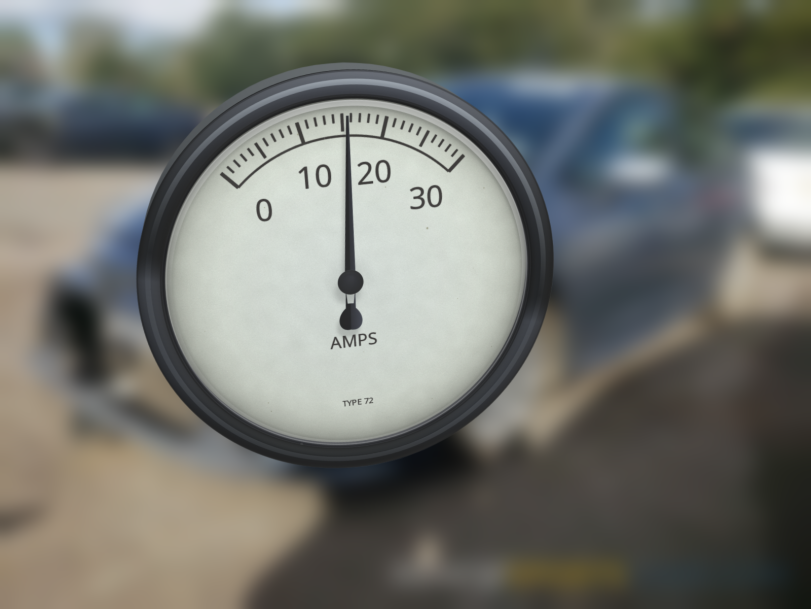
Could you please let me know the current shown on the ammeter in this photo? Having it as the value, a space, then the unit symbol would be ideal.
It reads 15.5 A
